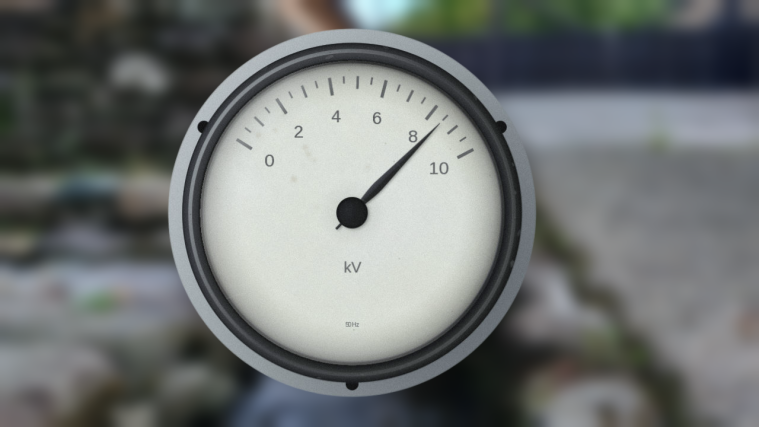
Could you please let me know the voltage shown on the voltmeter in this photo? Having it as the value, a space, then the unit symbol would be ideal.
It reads 8.5 kV
